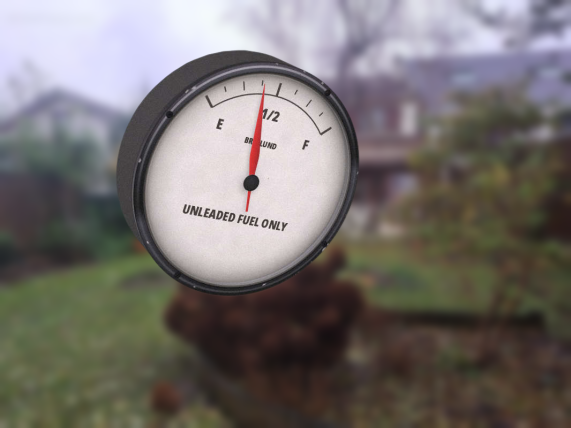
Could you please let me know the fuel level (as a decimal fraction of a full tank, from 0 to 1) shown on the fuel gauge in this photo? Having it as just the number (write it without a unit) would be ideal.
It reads 0.375
